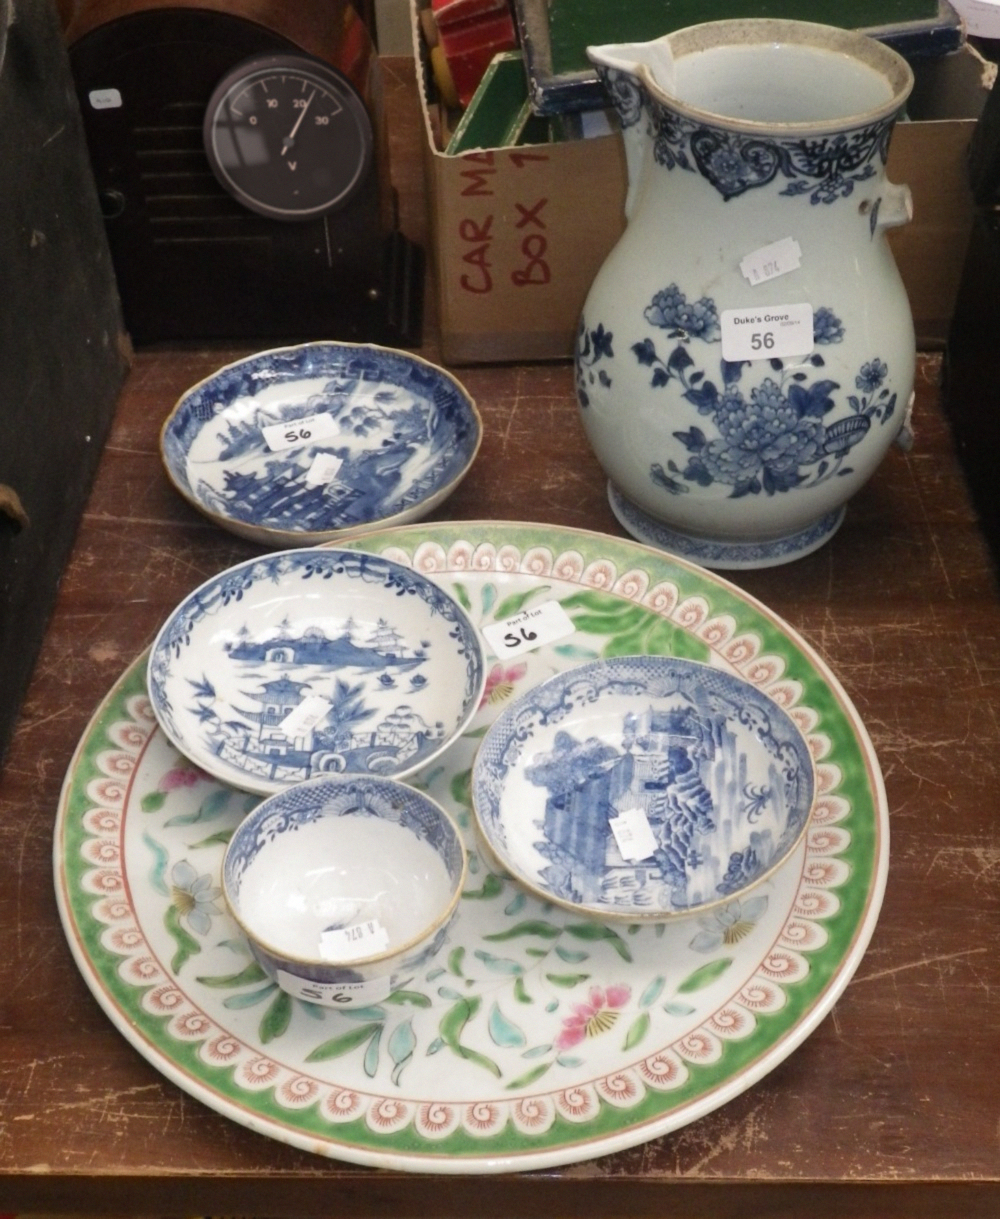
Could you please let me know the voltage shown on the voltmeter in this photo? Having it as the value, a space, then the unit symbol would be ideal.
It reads 22.5 V
